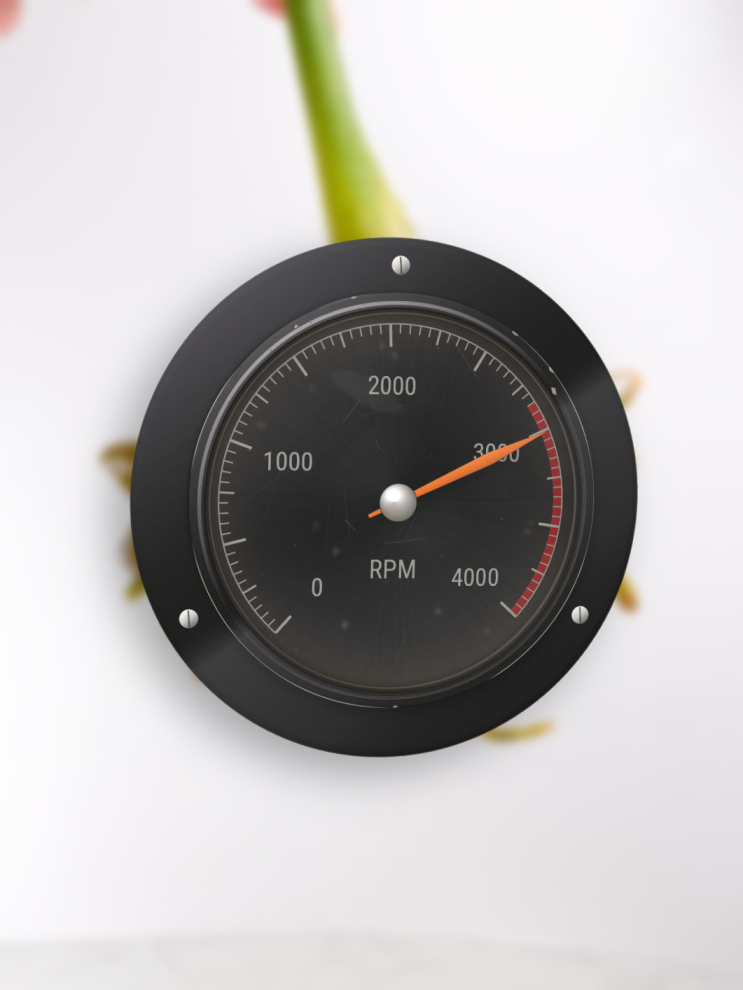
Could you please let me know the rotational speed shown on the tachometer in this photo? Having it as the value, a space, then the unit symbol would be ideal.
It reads 3000 rpm
